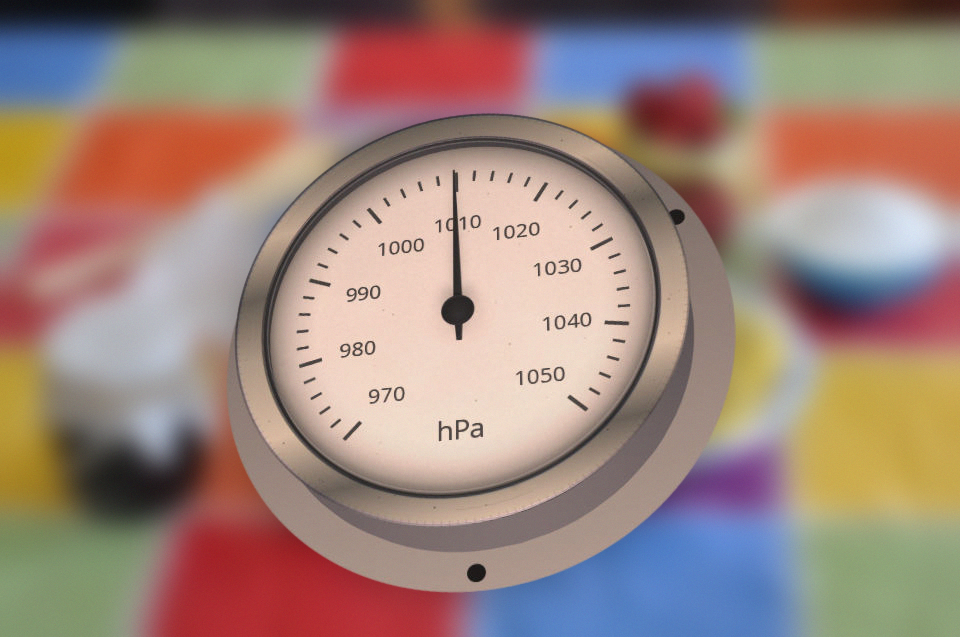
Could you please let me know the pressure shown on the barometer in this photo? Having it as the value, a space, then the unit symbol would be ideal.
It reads 1010 hPa
